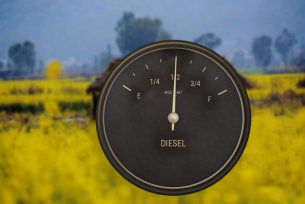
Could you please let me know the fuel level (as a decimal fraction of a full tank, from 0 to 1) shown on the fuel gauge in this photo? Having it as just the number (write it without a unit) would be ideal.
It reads 0.5
